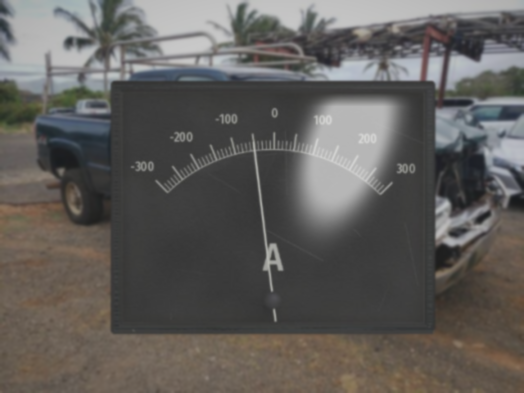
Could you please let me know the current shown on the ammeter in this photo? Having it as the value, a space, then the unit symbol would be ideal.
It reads -50 A
